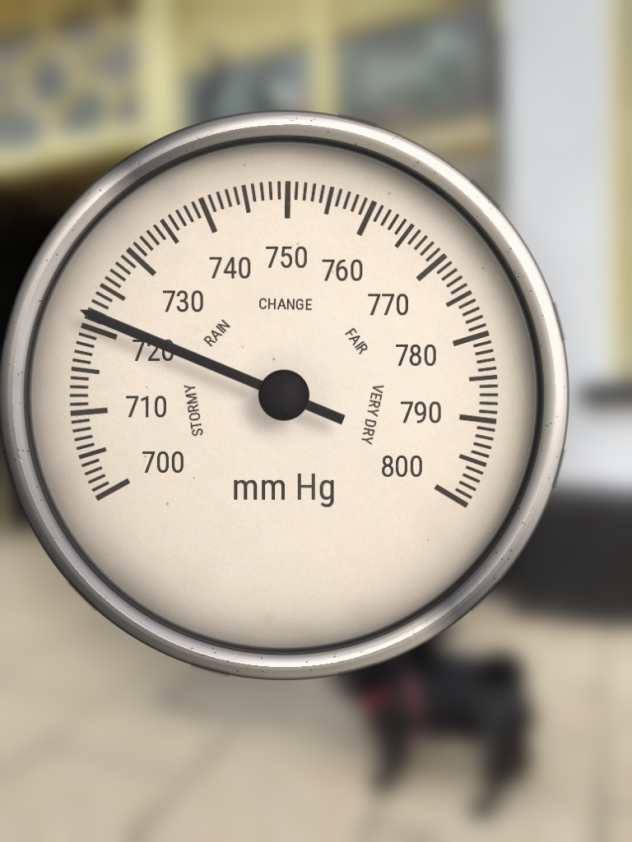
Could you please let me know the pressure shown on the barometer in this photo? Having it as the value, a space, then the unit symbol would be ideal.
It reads 721.5 mmHg
